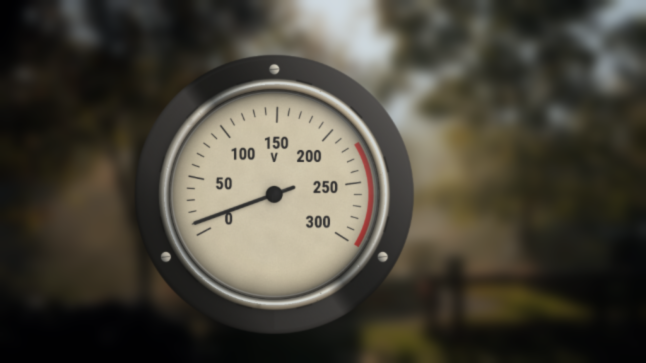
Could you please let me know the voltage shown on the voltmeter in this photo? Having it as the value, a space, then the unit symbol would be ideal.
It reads 10 V
